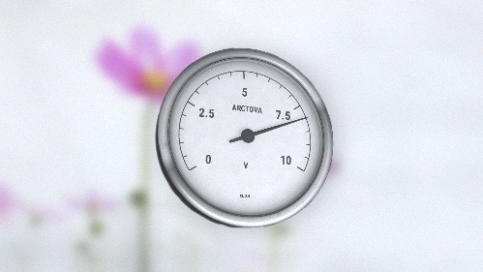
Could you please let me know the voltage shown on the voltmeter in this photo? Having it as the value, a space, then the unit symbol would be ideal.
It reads 8 V
